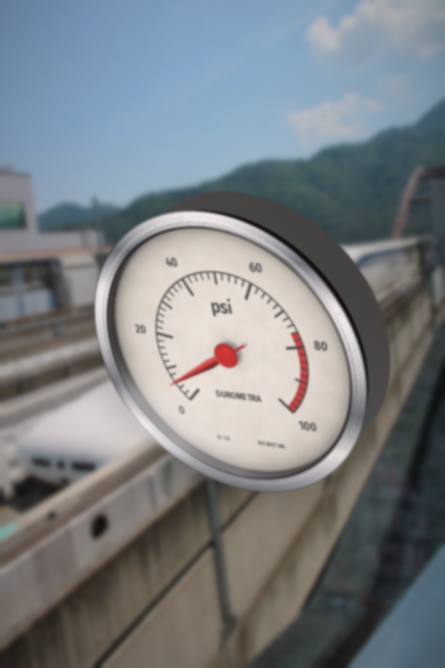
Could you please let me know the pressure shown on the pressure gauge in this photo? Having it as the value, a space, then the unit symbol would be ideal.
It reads 6 psi
